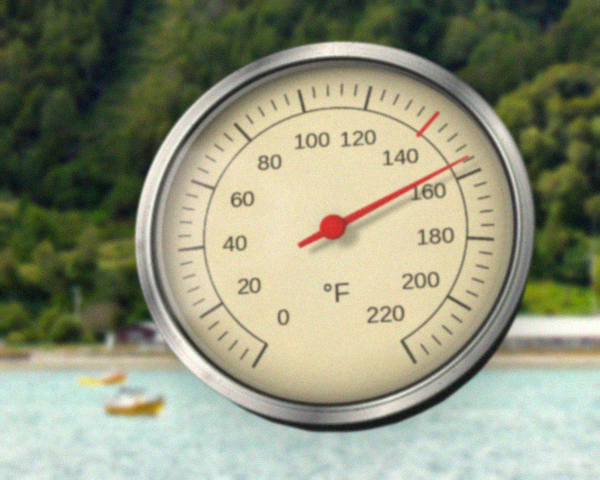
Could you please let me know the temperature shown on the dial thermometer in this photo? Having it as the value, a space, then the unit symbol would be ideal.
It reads 156 °F
